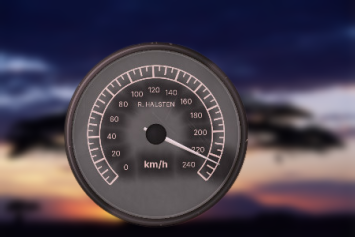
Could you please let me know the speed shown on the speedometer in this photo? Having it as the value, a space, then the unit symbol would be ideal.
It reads 225 km/h
